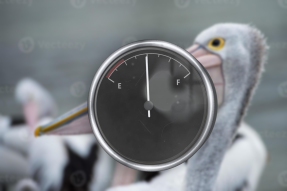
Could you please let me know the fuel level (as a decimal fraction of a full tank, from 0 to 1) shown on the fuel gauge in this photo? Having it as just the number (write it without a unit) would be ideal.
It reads 0.5
